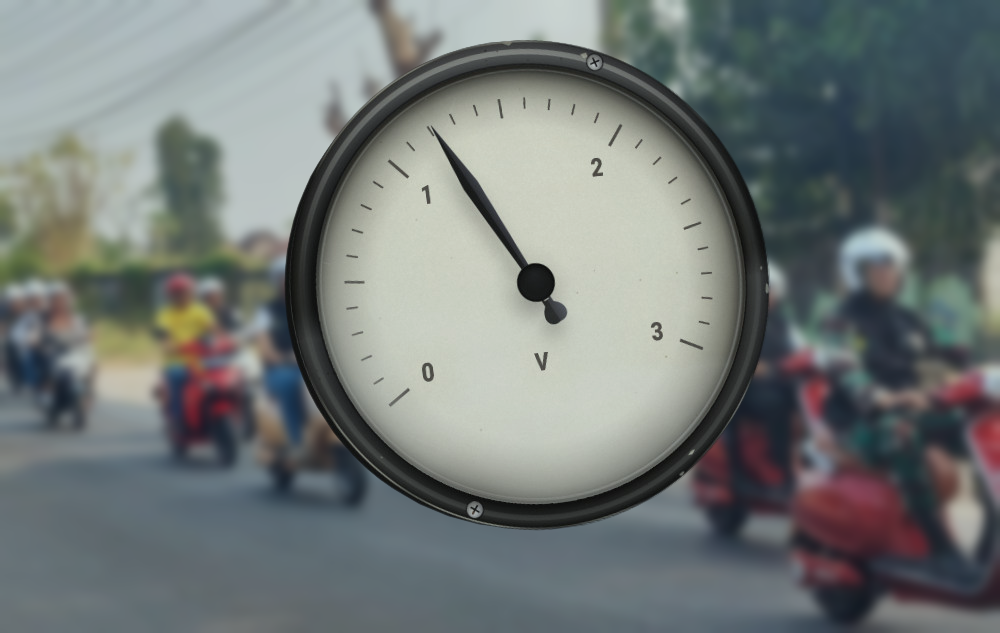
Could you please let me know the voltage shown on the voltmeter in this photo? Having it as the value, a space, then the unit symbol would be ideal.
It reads 1.2 V
